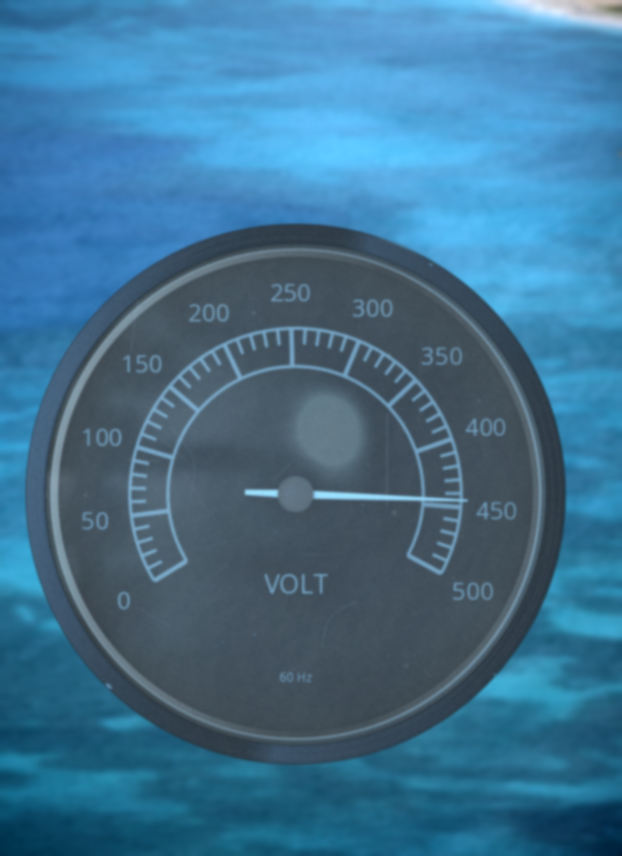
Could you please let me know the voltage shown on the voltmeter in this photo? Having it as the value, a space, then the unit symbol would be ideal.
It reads 445 V
